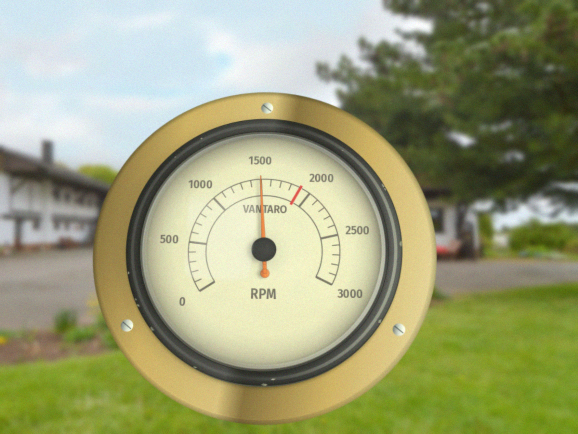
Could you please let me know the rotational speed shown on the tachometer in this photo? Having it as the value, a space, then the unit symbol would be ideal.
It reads 1500 rpm
